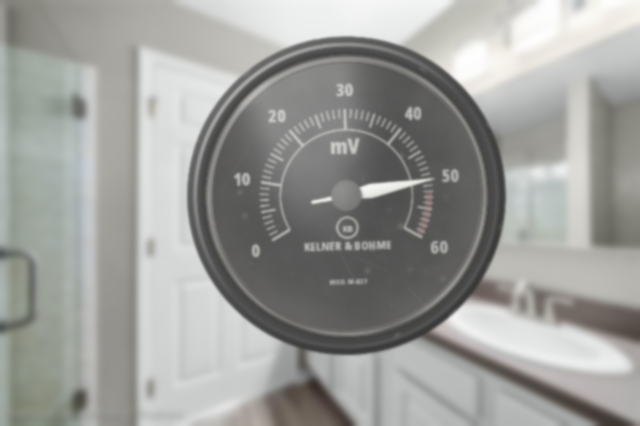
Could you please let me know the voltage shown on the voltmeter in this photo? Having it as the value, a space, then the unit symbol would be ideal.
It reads 50 mV
